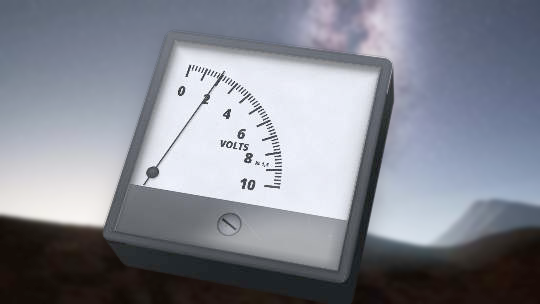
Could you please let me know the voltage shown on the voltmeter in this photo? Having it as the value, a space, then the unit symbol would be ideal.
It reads 2 V
